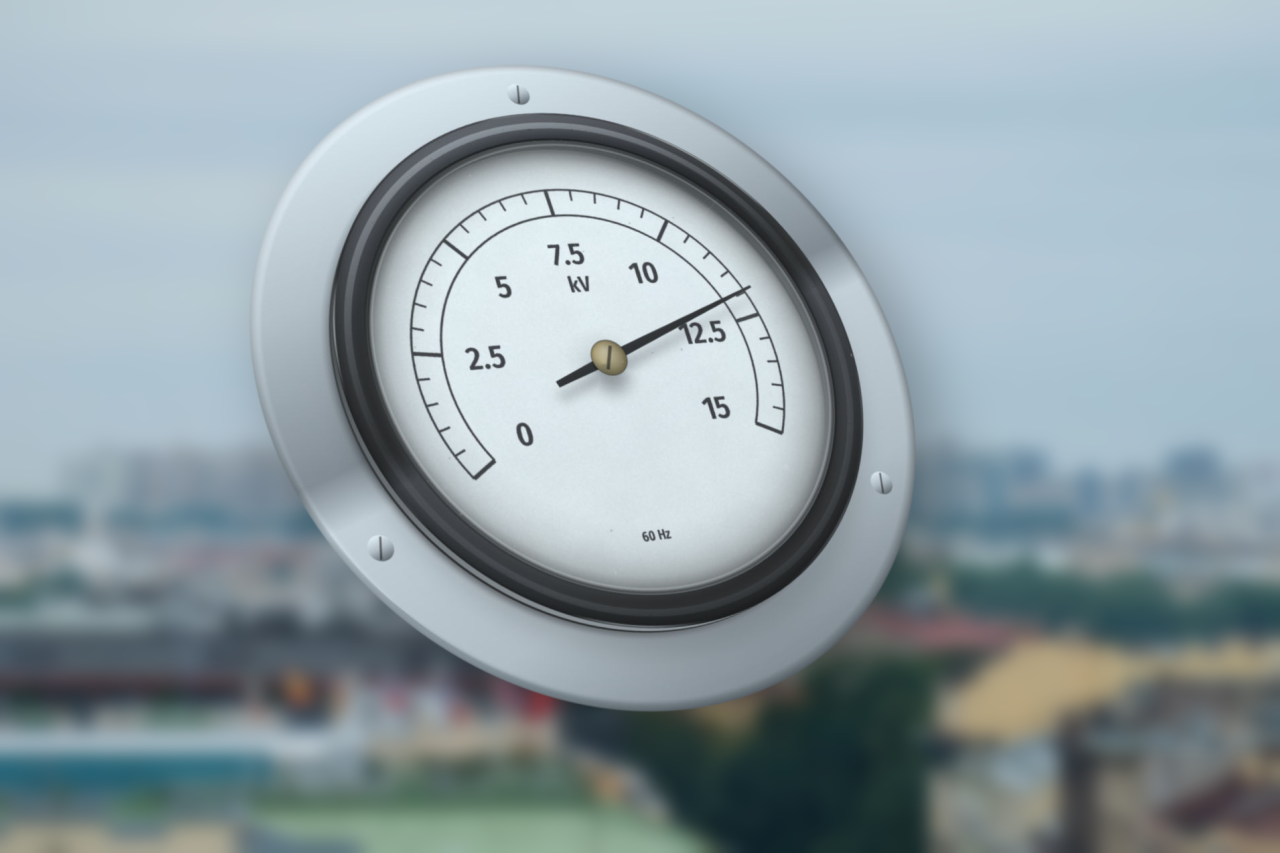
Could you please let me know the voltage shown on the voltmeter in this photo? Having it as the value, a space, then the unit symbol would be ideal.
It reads 12 kV
